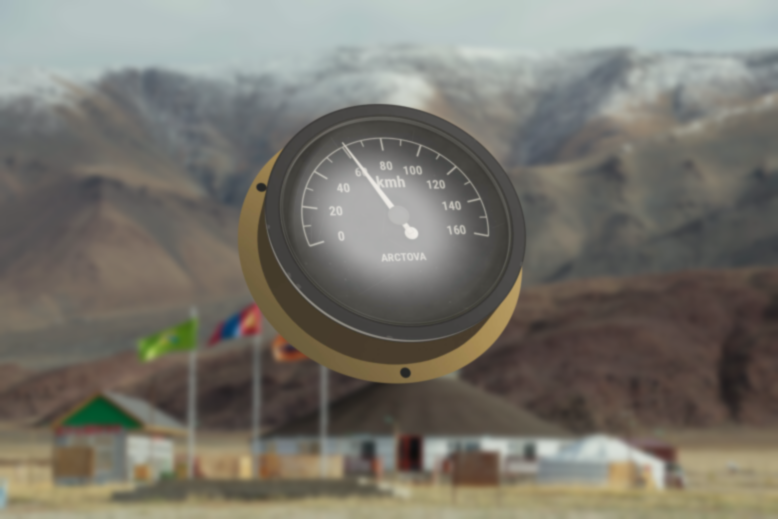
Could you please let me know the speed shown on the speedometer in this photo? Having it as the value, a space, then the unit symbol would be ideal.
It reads 60 km/h
